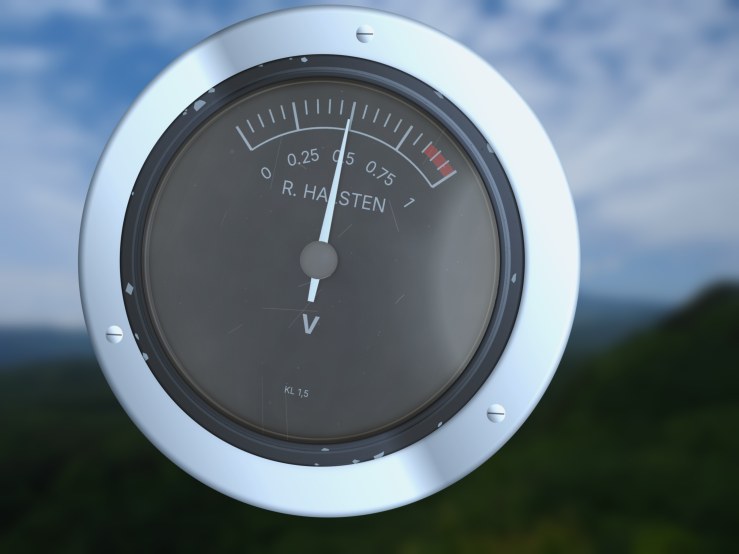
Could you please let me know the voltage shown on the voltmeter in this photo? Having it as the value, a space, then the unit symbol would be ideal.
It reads 0.5 V
